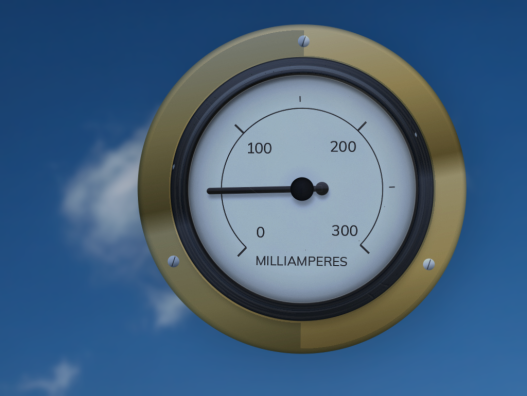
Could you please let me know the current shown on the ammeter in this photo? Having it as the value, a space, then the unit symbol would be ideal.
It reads 50 mA
